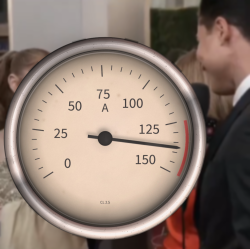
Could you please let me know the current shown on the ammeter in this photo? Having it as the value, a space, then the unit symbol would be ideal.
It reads 137.5 A
